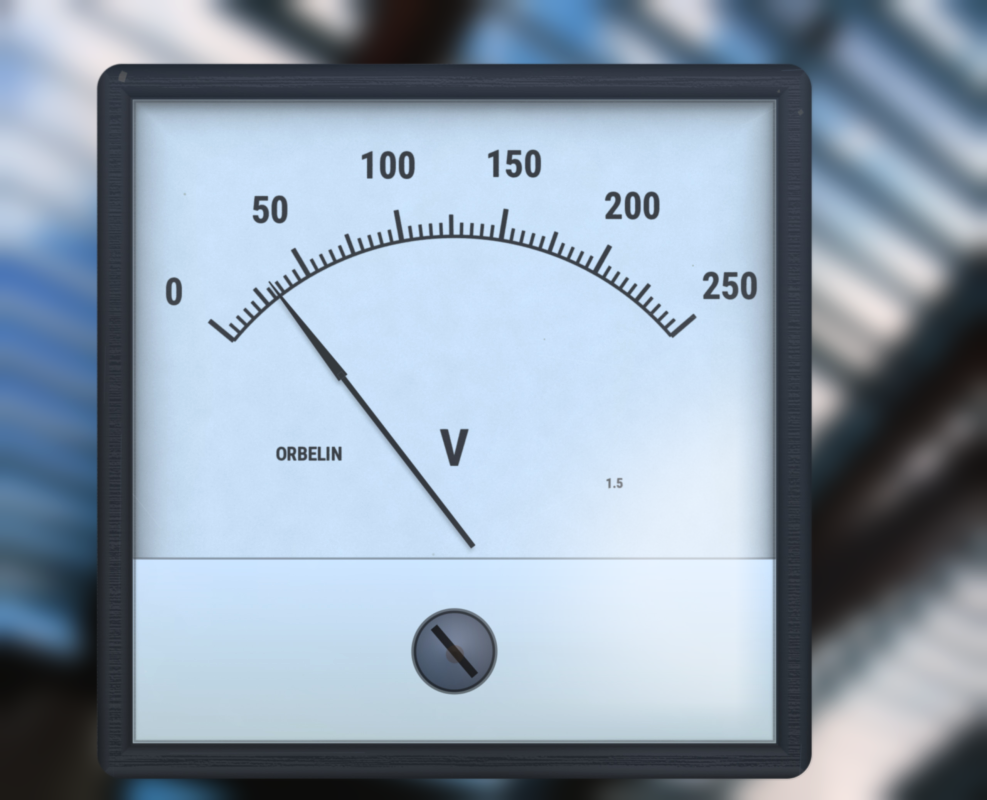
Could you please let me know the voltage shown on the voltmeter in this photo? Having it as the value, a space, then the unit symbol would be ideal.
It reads 32.5 V
